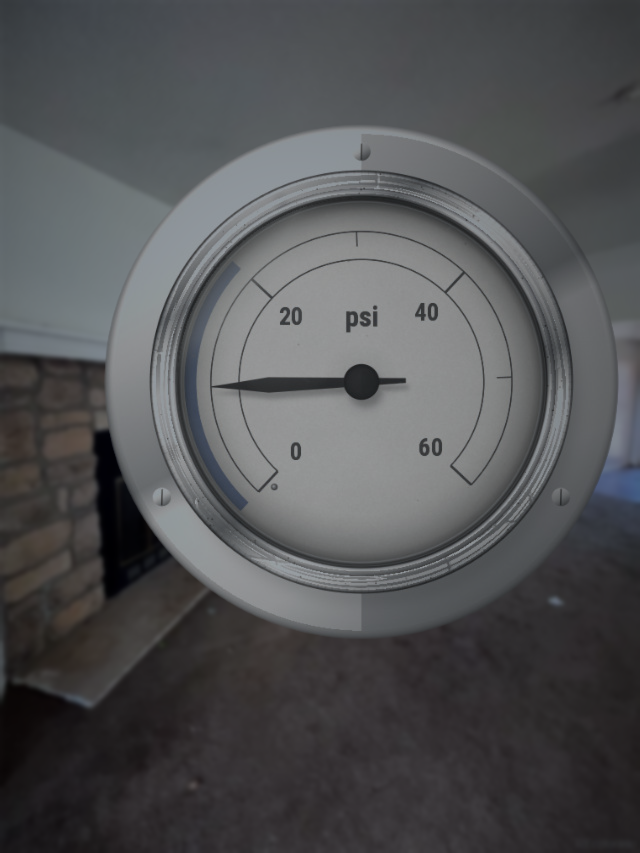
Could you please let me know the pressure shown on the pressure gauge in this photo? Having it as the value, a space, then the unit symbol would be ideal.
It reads 10 psi
